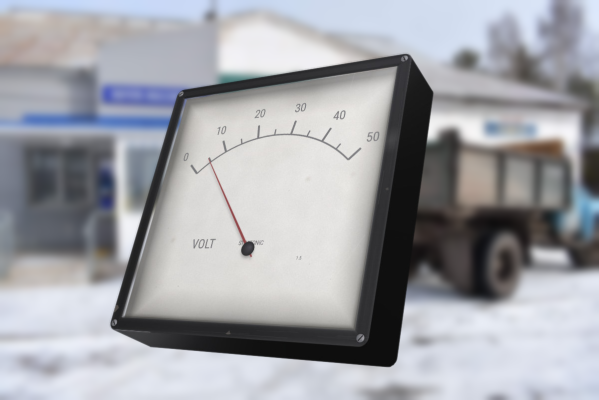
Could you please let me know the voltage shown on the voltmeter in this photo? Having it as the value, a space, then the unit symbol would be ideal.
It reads 5 V
